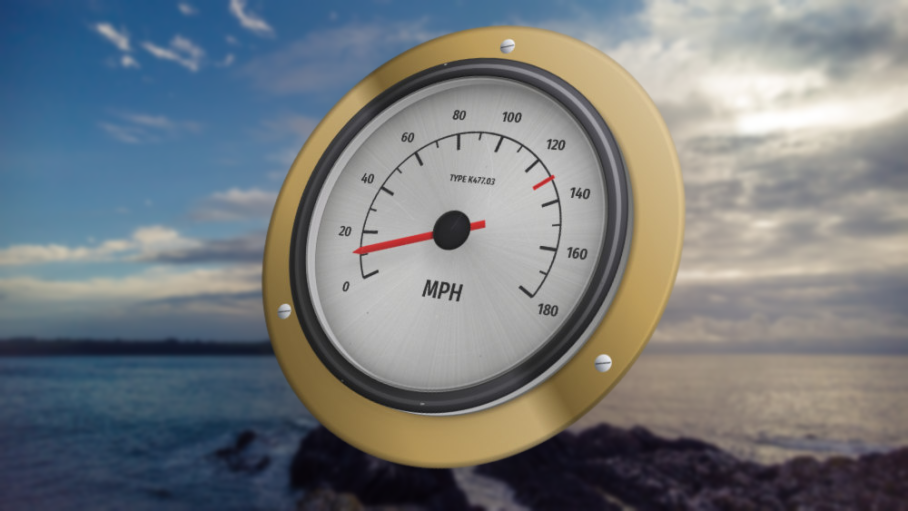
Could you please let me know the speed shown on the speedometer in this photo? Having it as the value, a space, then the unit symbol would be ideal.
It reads 10 mph
